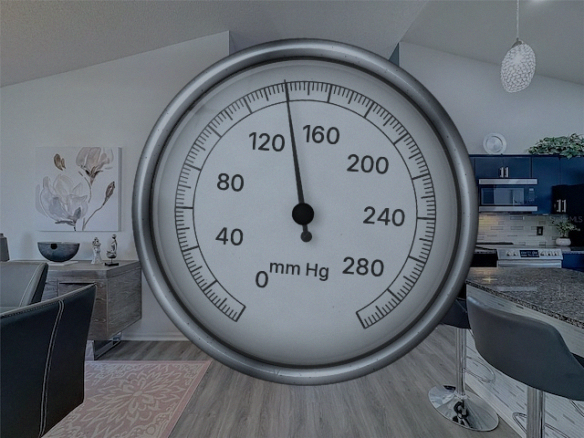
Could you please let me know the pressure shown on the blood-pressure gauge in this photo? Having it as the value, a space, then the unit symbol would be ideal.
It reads 140 mmHg
